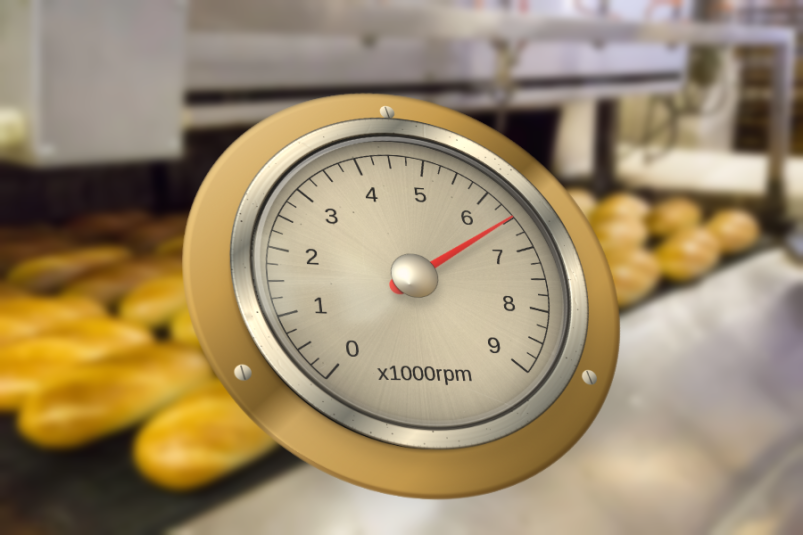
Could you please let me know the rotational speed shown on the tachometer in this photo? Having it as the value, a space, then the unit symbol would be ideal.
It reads 6500 rpm
